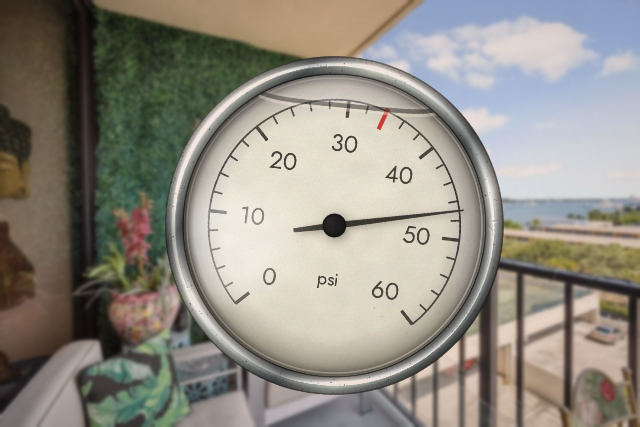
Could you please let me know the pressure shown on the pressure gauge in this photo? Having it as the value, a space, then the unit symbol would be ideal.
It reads 47 psi
